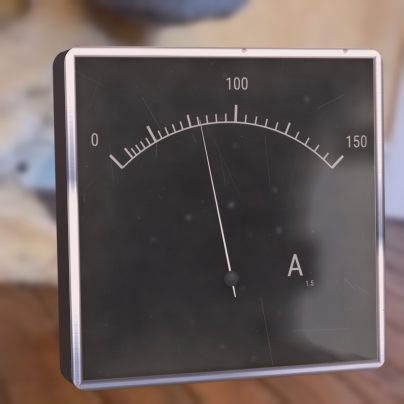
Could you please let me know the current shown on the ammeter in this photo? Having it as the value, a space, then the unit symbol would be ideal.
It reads 80 A
